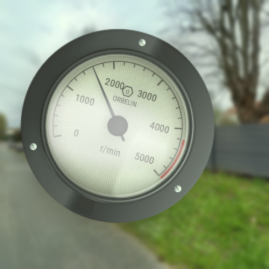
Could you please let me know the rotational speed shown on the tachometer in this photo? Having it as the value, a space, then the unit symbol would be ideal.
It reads 1600 rpm
